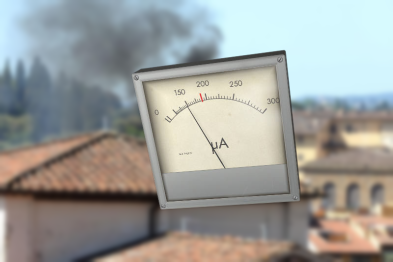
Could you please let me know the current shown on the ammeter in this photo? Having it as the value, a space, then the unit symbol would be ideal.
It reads 150 µA
